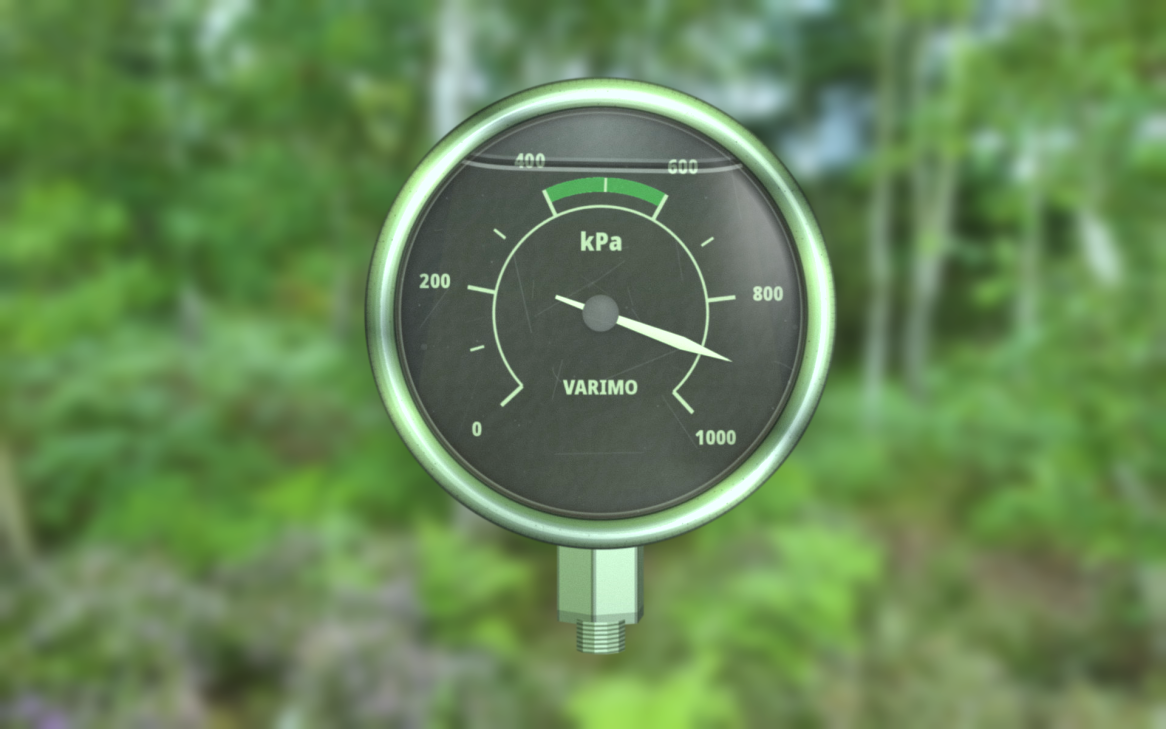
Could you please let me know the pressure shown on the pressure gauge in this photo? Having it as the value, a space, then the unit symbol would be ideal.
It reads 900 kPa
